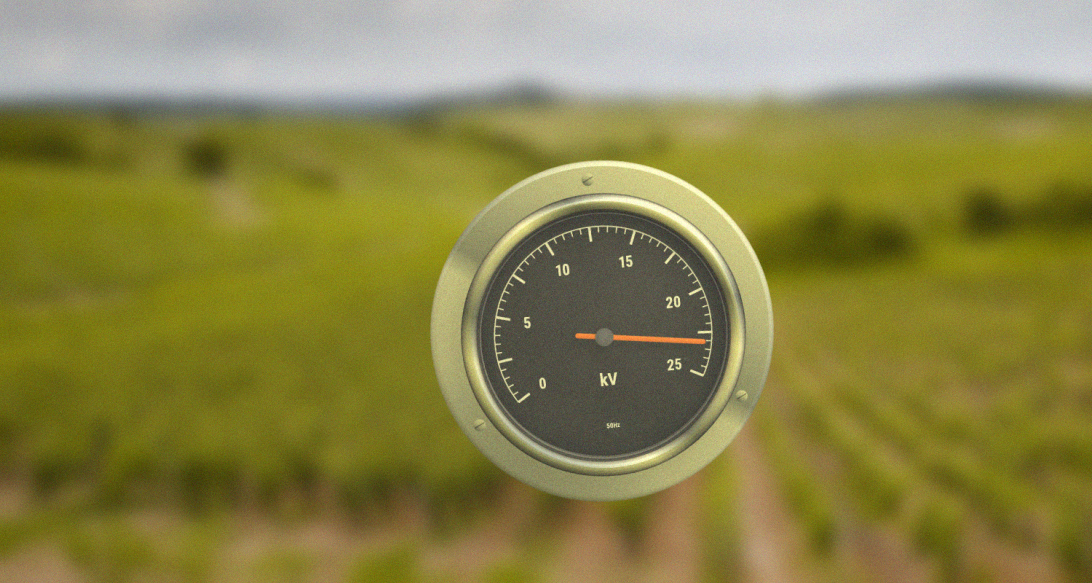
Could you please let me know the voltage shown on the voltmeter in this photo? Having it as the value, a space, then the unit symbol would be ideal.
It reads 23 kV
